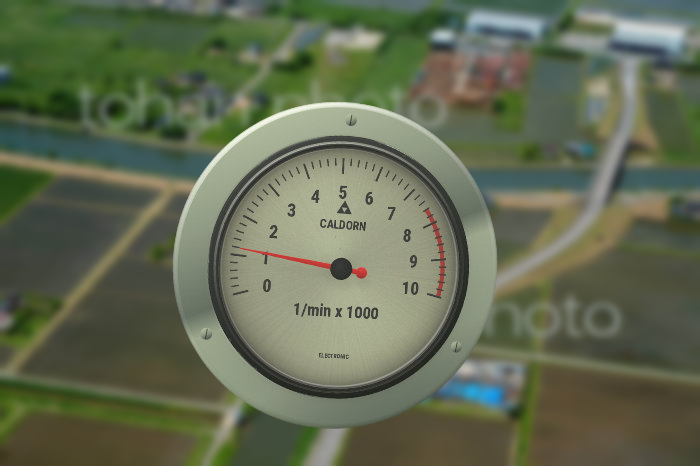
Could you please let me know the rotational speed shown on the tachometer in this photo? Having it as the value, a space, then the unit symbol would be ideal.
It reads 1200 rpm
